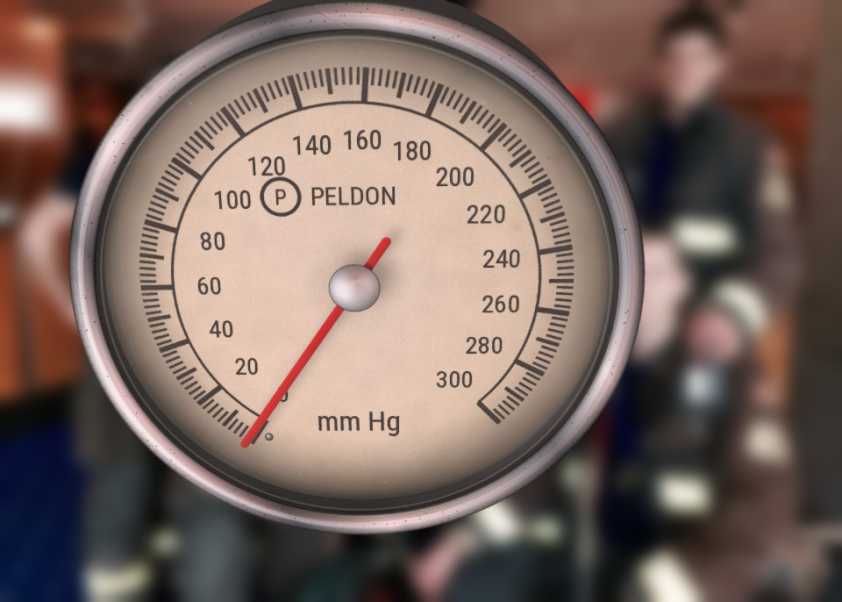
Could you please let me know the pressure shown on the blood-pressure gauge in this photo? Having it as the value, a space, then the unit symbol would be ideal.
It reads 2 mmHg
